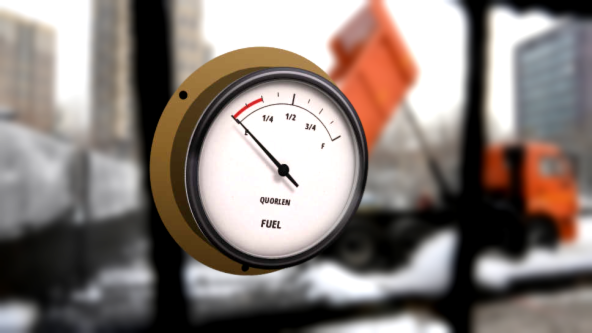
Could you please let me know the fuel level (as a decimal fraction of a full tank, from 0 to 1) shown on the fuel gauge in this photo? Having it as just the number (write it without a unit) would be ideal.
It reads 0
